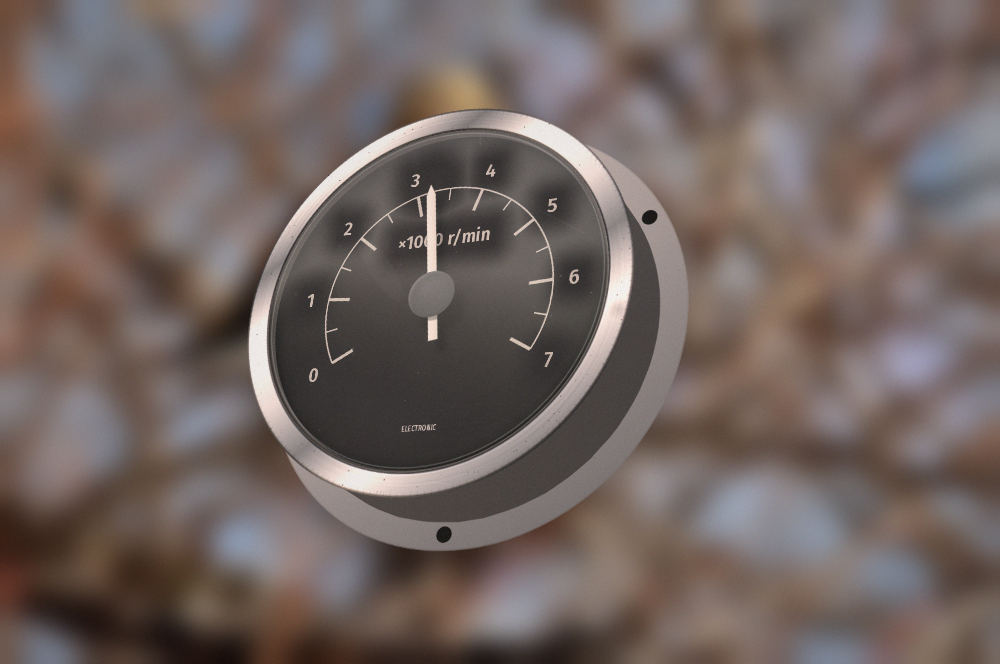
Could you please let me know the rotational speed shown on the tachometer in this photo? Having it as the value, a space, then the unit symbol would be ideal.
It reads 3250 rpm
